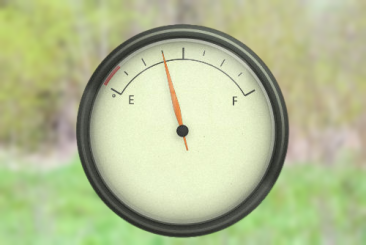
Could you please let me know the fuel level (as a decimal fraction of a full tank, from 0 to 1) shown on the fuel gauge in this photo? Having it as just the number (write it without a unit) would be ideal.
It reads 0.375
